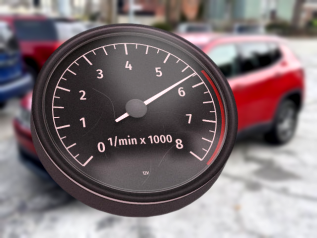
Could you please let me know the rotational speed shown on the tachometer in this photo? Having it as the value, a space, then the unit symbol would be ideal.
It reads 5750 rpm
